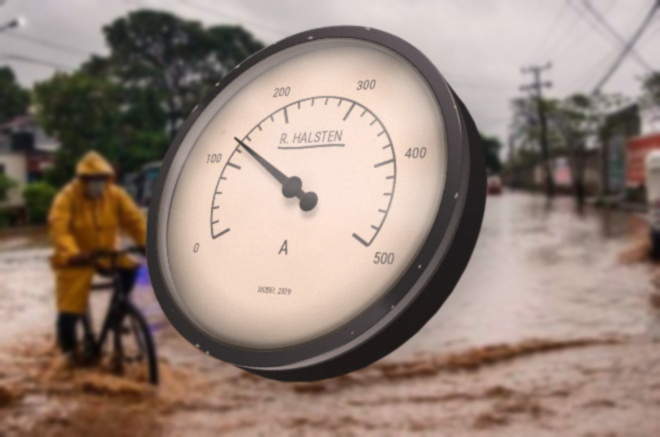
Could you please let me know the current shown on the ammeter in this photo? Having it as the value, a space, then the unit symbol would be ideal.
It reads 130 A
